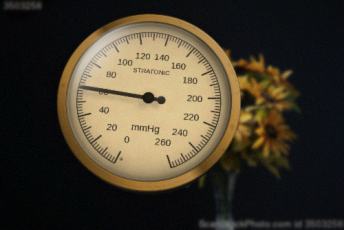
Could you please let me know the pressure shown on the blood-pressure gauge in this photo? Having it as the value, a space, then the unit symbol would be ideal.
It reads 60 mmHg
